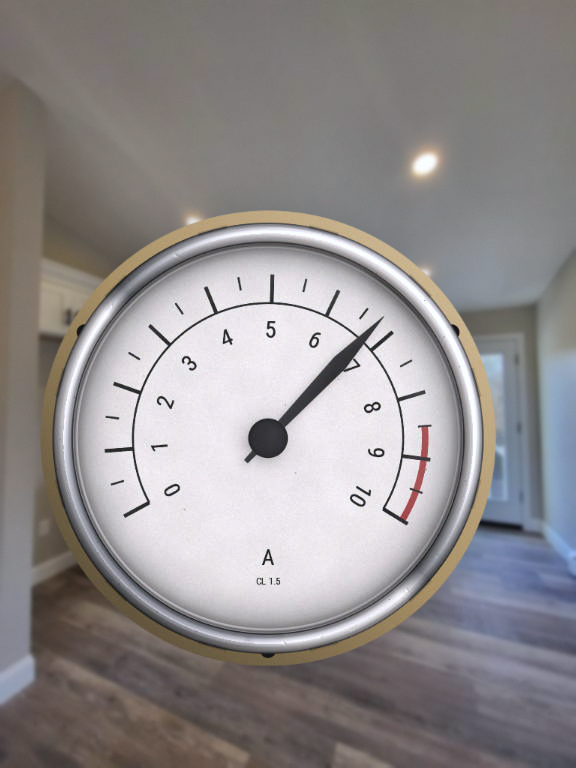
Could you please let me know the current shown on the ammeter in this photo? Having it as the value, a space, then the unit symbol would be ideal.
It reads 6.75 A
